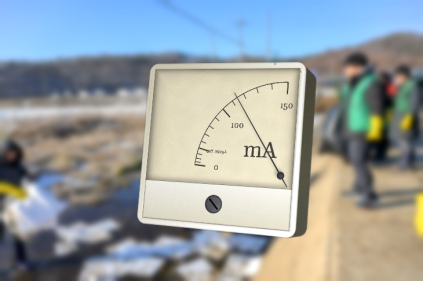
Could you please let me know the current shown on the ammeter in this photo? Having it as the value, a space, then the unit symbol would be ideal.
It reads 115 mA
